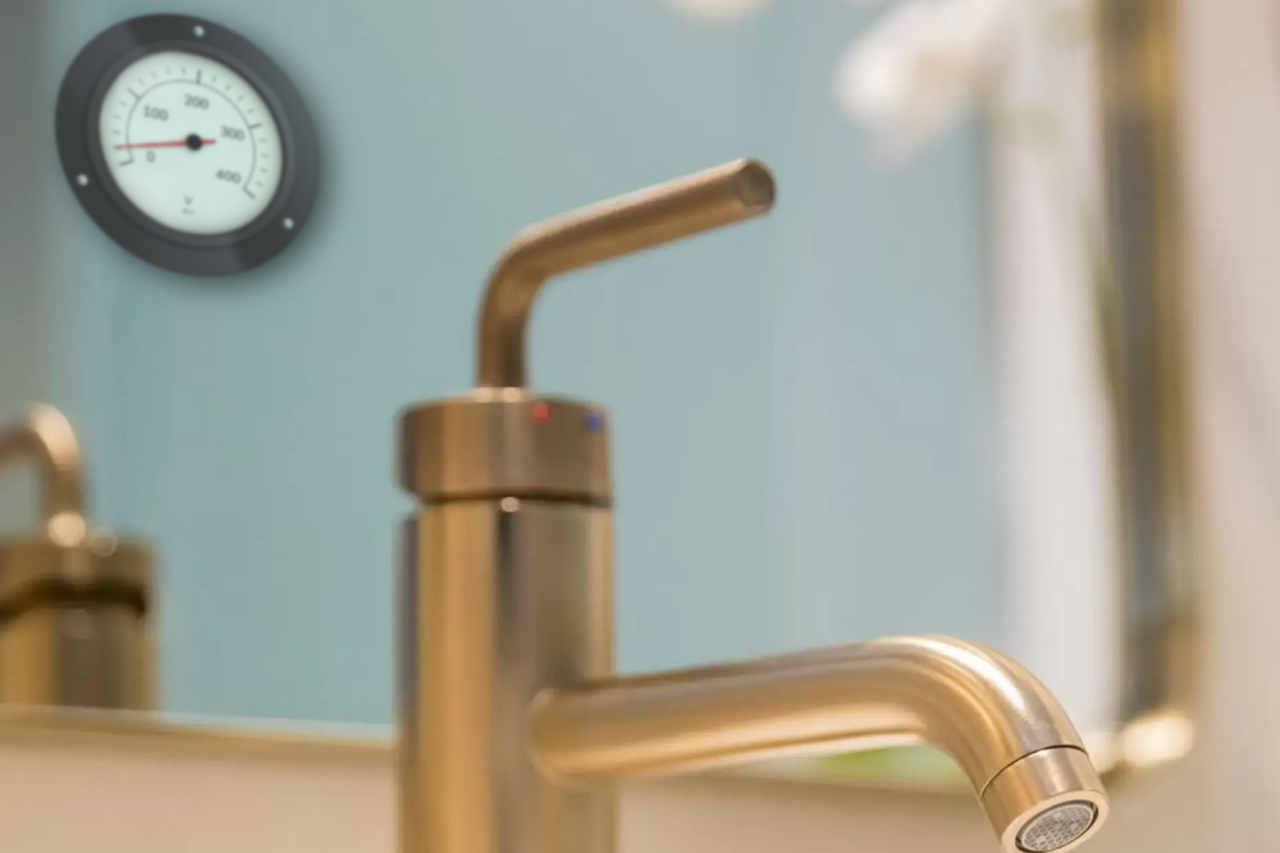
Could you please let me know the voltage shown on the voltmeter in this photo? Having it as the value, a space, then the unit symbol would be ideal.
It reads 20 V
